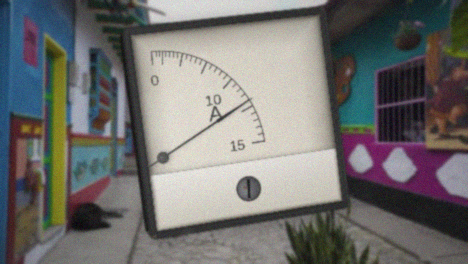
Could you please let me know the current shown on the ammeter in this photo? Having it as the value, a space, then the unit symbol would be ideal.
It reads 12 A
